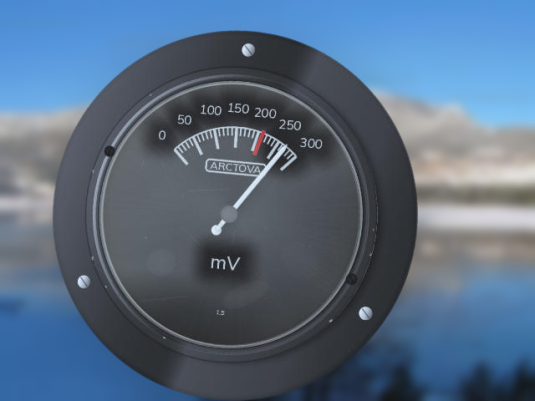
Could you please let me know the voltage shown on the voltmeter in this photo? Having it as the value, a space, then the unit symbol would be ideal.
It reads 270 mV
